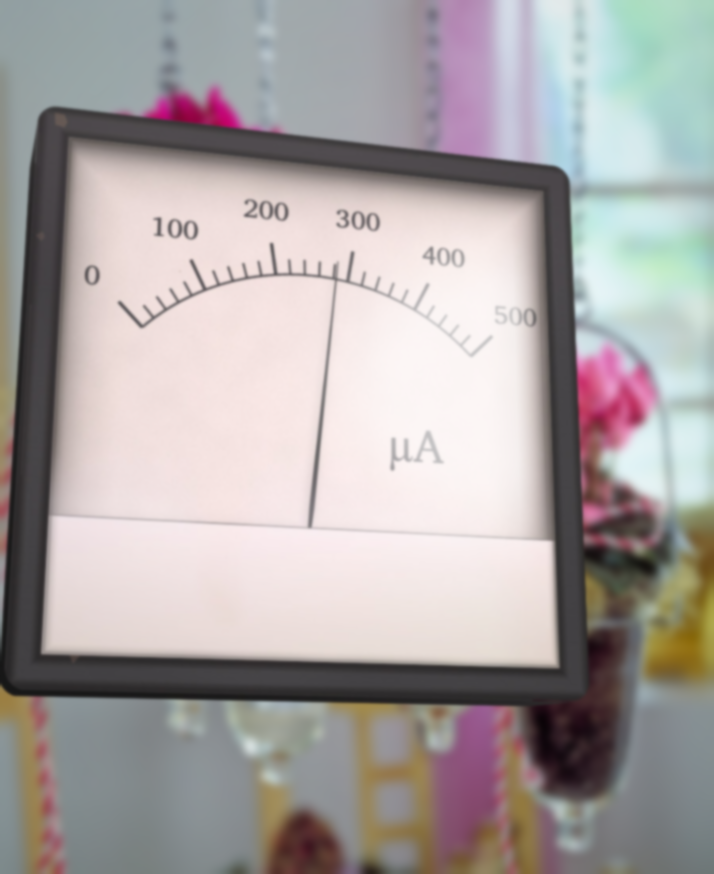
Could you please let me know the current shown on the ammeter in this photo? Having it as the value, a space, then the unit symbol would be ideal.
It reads 280 µA
